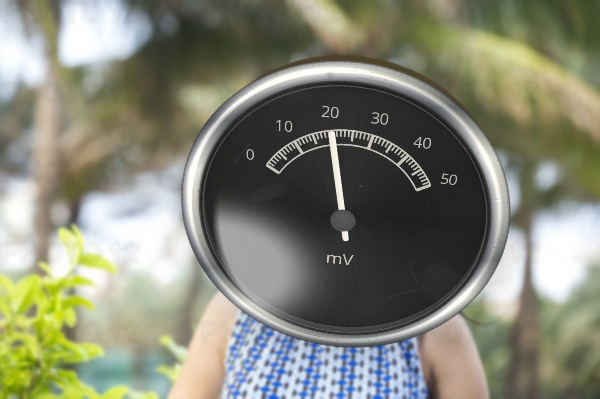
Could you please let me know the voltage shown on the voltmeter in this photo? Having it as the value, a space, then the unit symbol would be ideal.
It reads 20 mV
